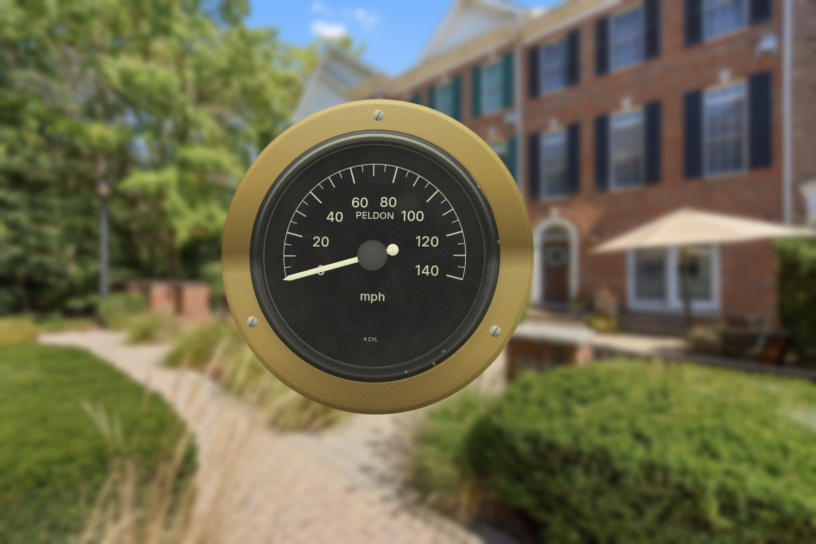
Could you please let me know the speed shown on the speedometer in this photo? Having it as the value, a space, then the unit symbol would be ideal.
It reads 0 mph
